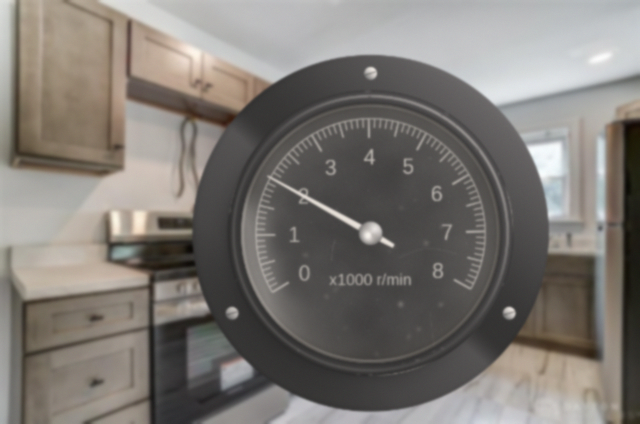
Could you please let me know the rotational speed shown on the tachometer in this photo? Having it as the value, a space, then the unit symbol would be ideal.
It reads 2000 rpm
